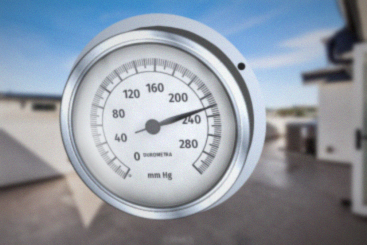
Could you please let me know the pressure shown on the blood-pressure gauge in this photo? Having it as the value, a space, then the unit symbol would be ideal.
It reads 230 mmHg
